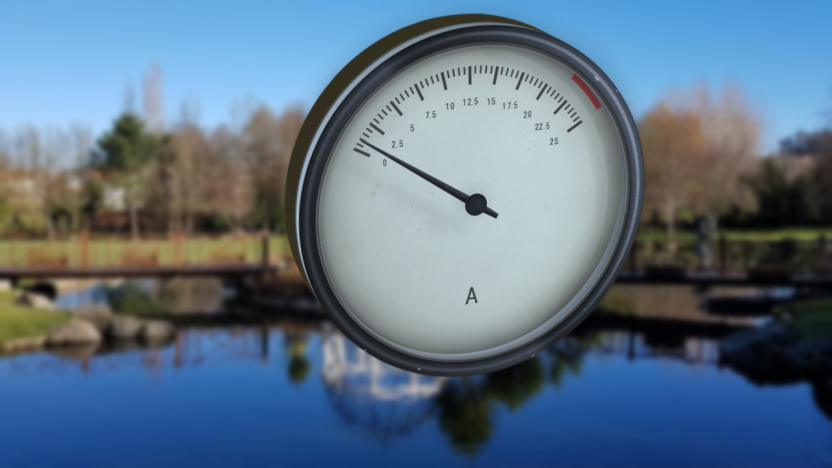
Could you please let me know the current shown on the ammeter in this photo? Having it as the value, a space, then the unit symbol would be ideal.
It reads 1 A
